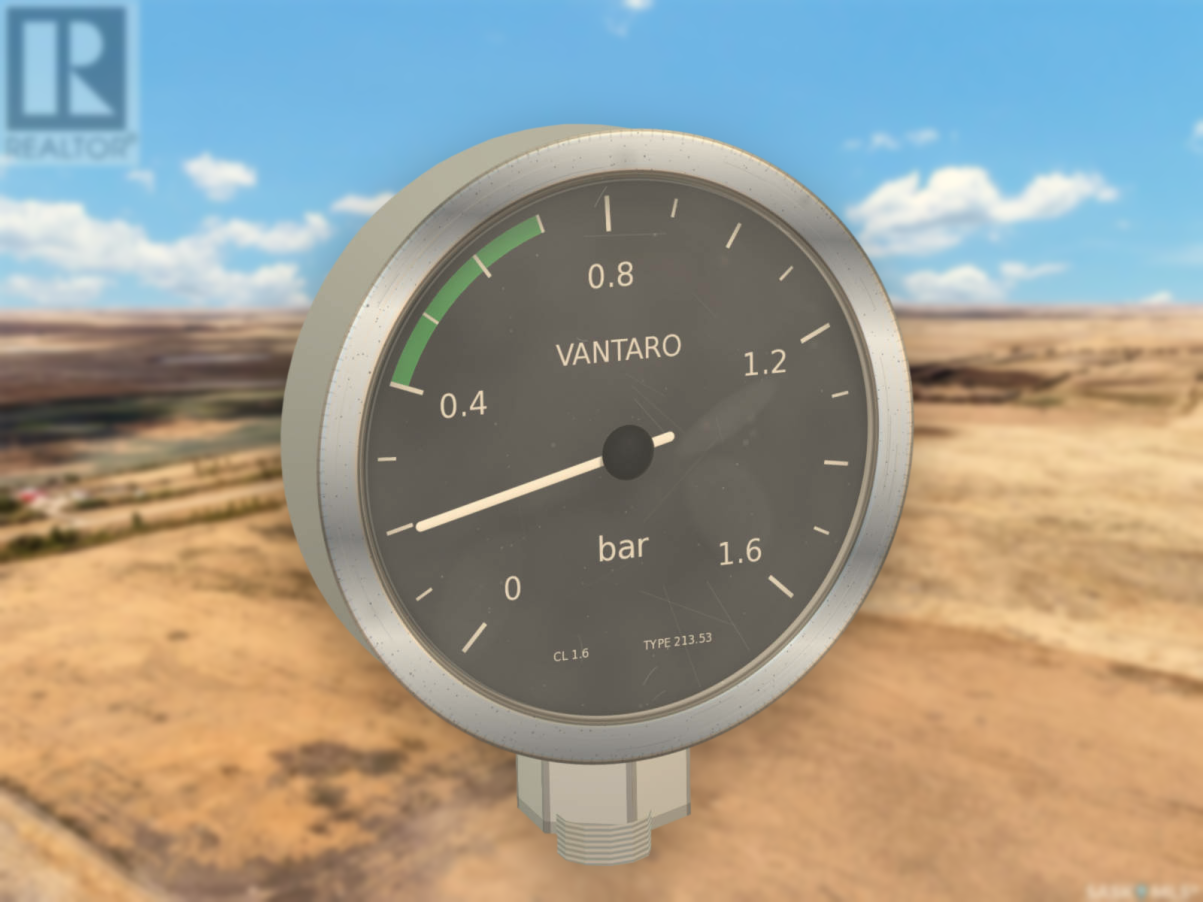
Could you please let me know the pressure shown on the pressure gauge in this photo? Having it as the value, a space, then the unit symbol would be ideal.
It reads 0.2 bar
